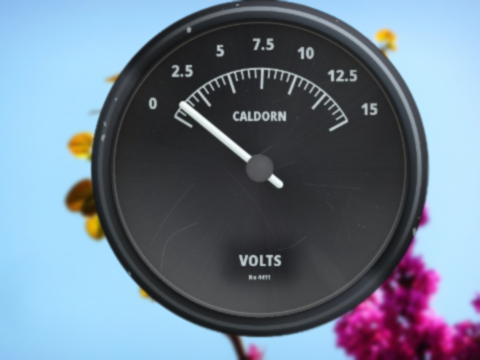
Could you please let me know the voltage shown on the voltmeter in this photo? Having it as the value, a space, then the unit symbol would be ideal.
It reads 1 V
